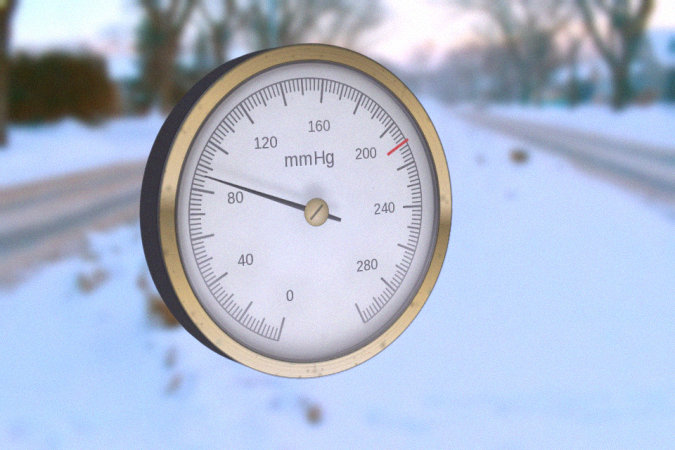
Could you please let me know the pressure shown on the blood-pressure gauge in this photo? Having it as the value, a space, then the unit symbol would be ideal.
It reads 86 mmHg
